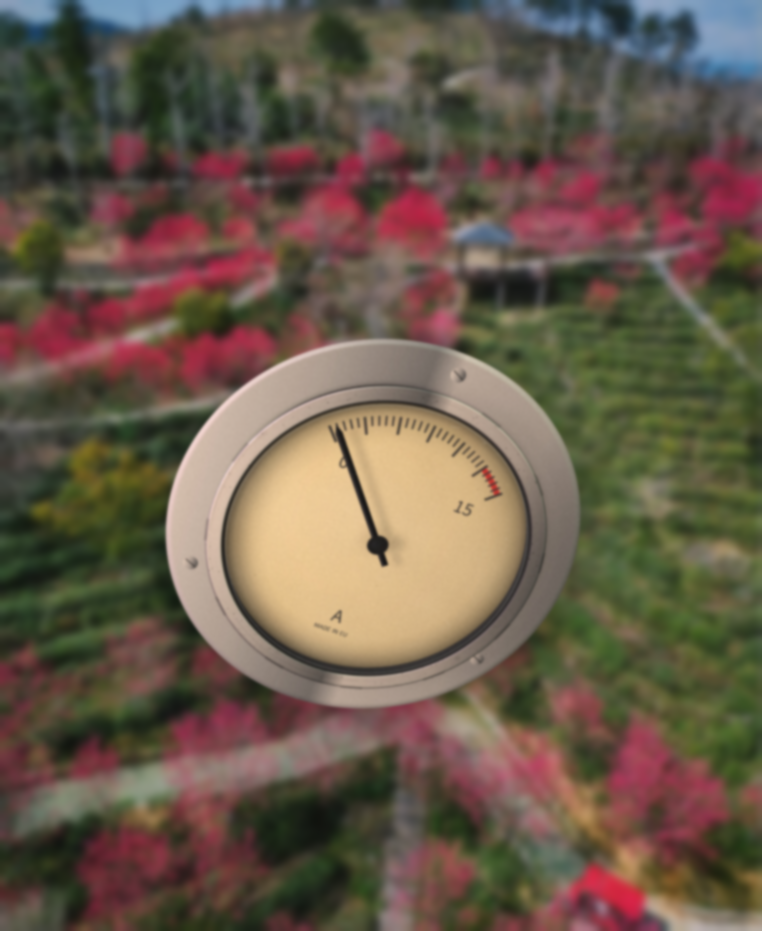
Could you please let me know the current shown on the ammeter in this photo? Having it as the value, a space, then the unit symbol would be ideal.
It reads 0.5 A
